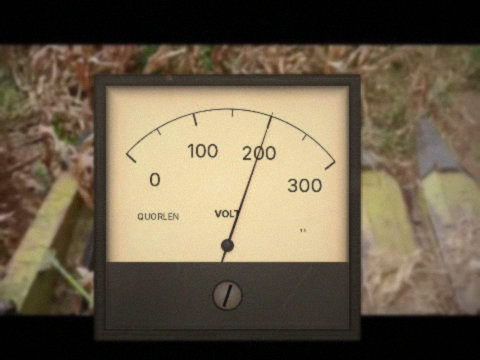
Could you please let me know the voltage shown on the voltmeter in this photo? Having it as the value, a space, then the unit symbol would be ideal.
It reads 200 V
